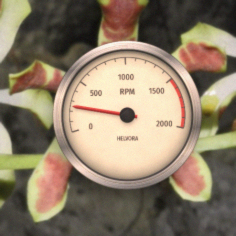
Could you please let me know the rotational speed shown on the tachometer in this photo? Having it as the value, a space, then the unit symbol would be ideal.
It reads 250 rpm
